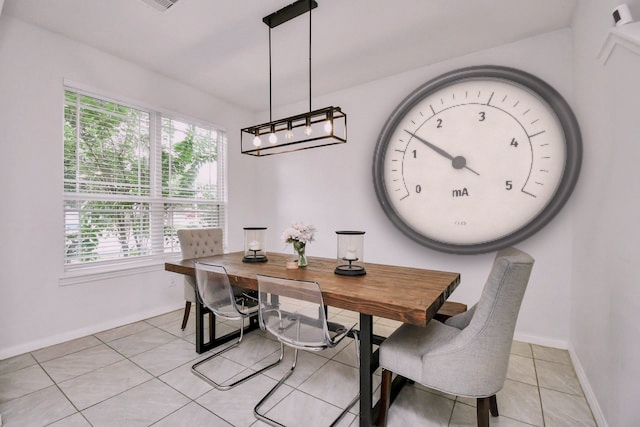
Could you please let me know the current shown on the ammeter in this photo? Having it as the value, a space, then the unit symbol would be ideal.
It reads 1.4 mA
